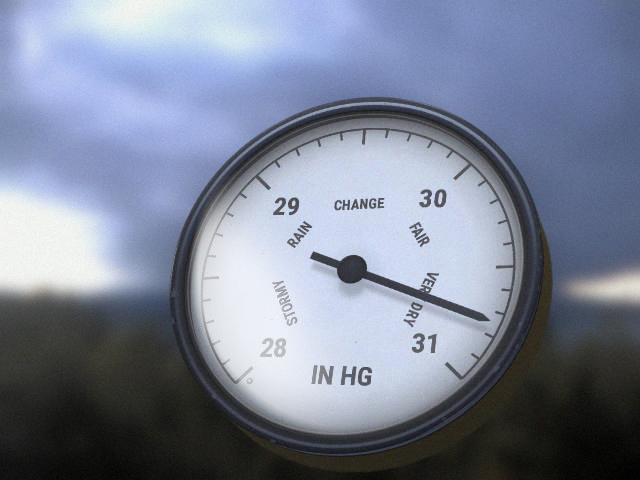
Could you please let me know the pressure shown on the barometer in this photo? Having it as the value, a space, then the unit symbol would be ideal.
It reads 30.75 inHg
